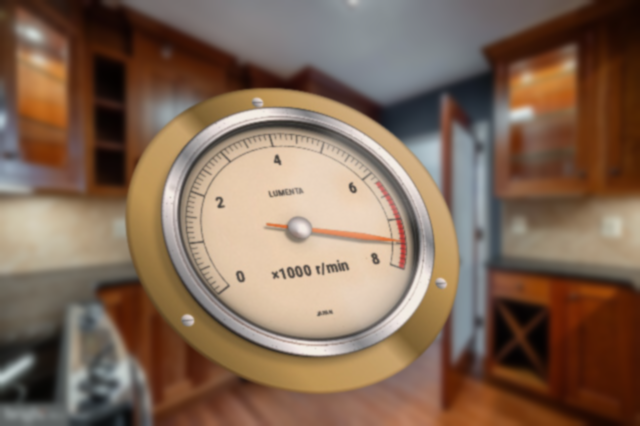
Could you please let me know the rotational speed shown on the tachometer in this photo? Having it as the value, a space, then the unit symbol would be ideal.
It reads 7500 rpm
